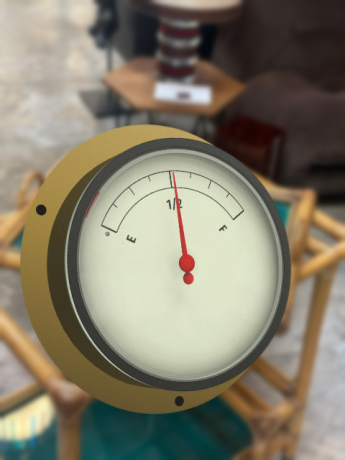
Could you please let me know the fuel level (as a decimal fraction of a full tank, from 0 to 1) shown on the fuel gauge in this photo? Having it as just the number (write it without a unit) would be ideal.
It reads 0.5
